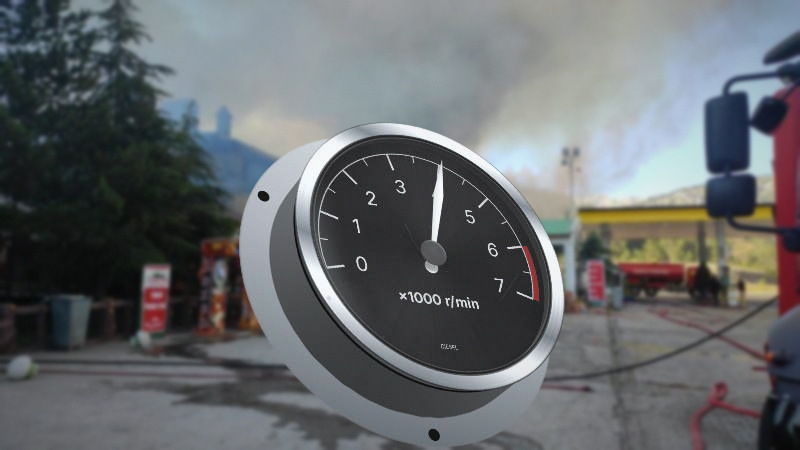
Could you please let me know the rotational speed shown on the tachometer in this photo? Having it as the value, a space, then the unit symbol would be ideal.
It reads 4000 rpm
